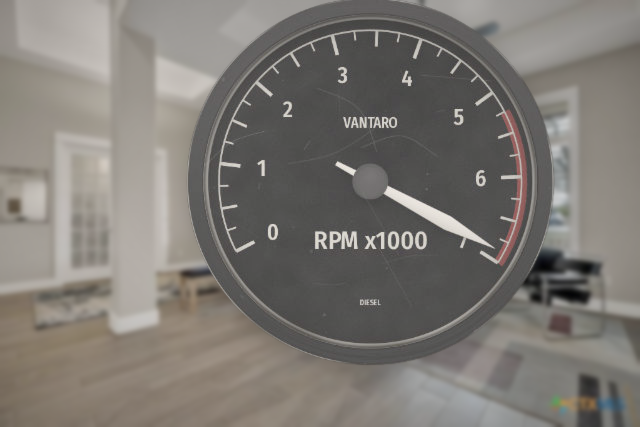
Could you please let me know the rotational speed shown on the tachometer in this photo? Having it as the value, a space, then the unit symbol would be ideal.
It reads 6875 rpm
